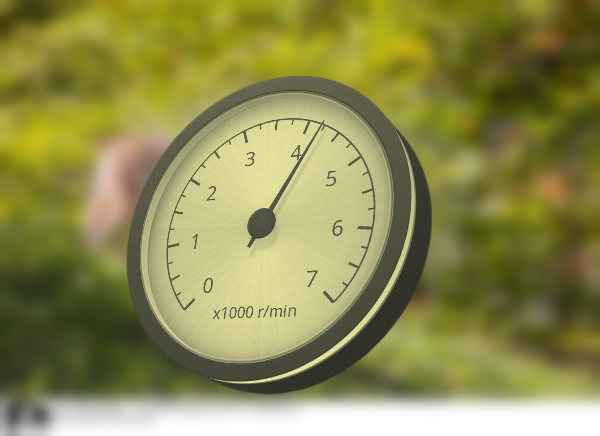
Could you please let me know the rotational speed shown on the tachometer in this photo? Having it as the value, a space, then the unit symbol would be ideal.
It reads 4250 rpm
